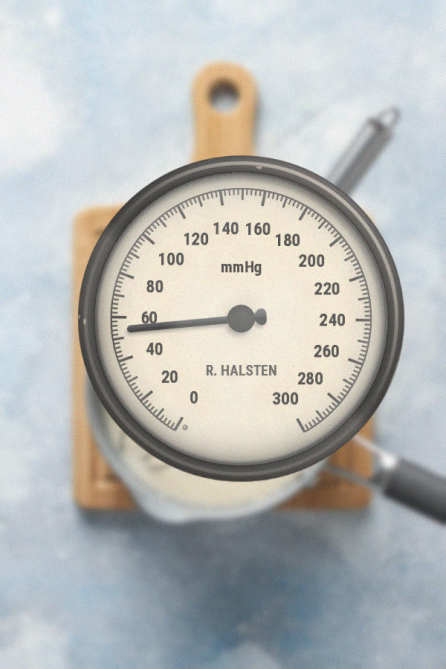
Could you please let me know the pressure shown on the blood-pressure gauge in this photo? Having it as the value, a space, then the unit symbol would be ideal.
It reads 54 mmHg
